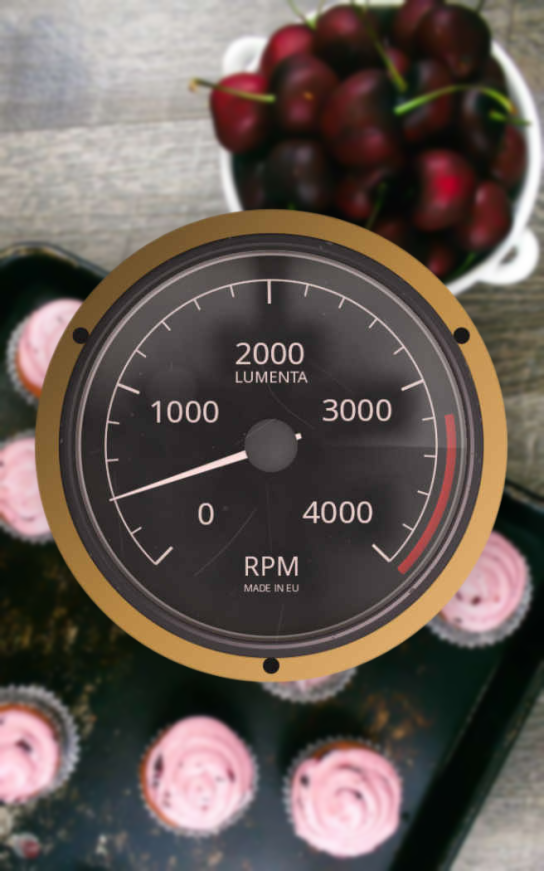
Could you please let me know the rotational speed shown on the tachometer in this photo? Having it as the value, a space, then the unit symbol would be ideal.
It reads 400 rpm
